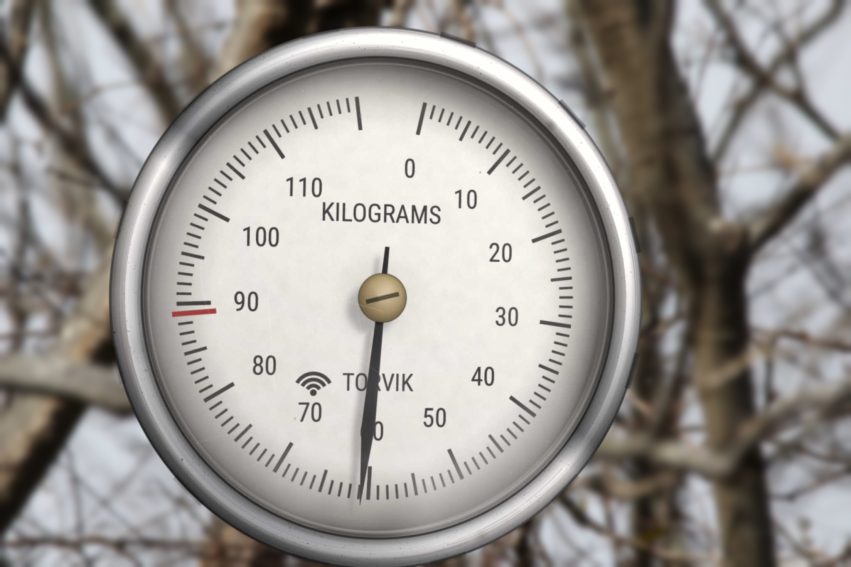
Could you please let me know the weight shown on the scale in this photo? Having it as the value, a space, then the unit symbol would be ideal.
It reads 61 kg
